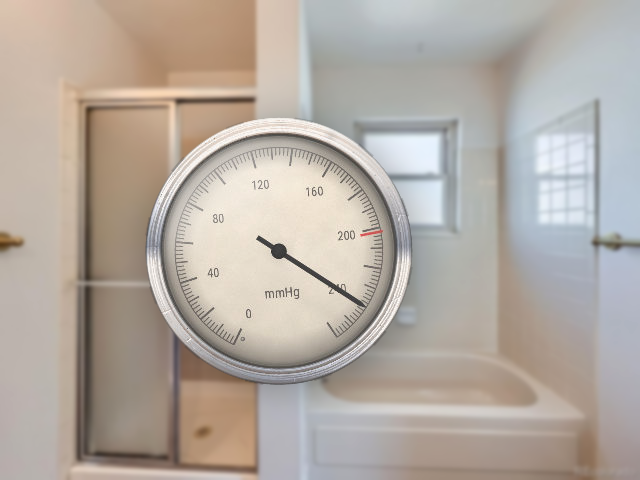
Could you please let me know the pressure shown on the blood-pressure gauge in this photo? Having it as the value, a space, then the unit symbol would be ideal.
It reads 240 mmHg
